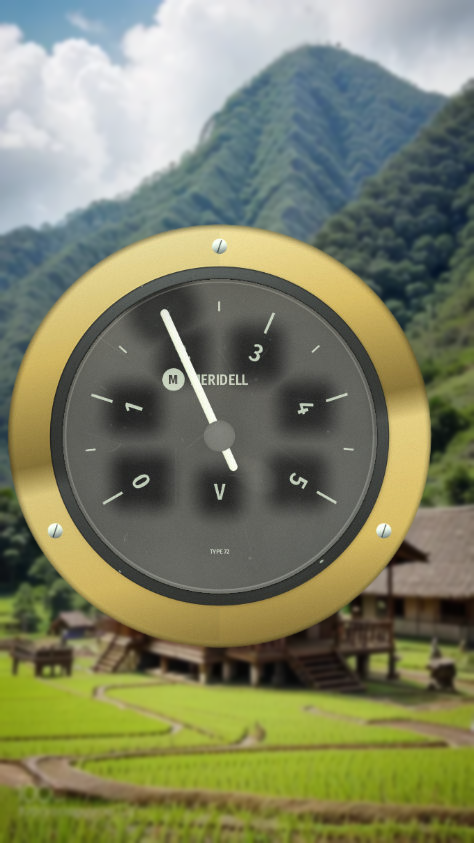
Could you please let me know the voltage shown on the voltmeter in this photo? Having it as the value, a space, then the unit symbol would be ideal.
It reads 2 V
